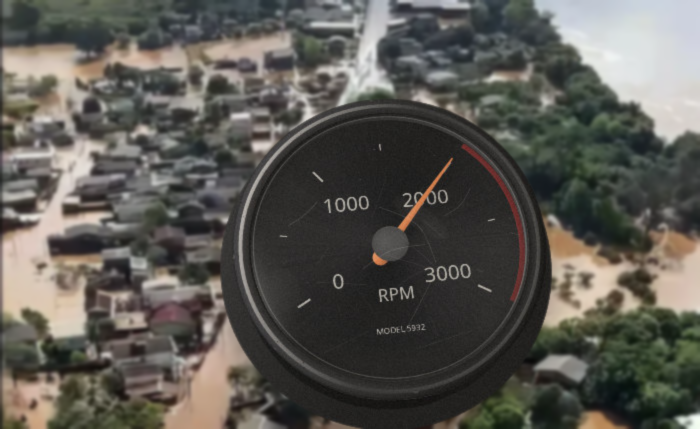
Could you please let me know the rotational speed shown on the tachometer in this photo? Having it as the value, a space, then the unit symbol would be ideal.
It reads 2000 rpm
